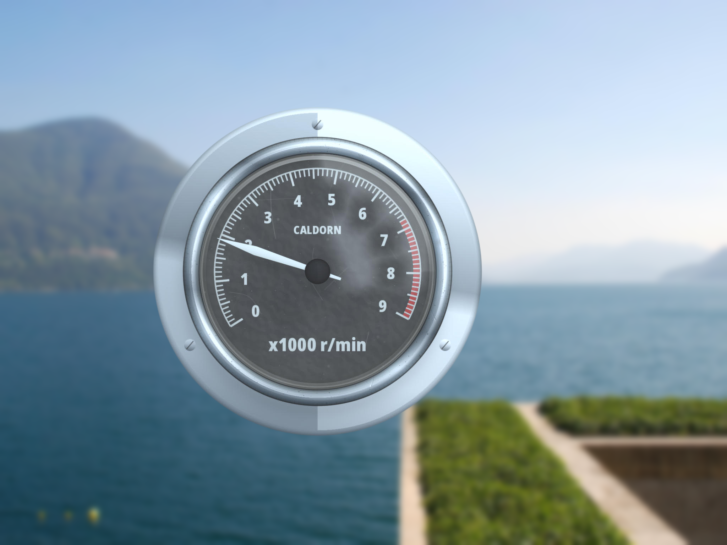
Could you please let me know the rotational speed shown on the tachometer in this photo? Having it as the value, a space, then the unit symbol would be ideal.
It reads 1900 rpm
